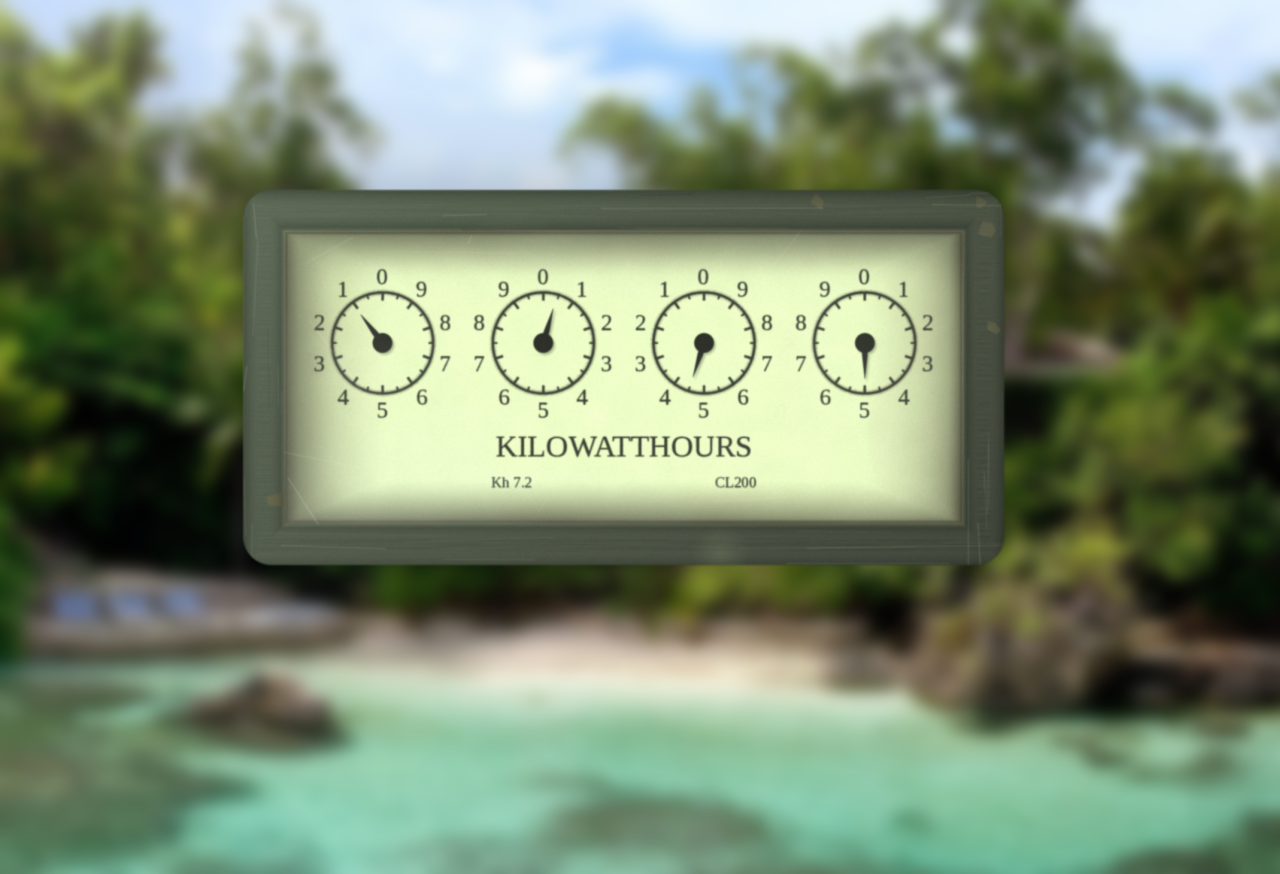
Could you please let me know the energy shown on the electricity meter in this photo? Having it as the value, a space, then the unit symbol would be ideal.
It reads 1045 kWh
